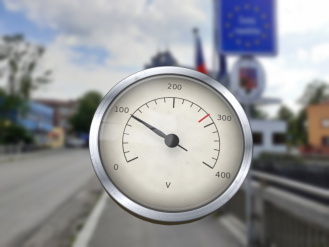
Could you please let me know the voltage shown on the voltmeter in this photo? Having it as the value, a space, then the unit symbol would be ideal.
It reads 100 V
